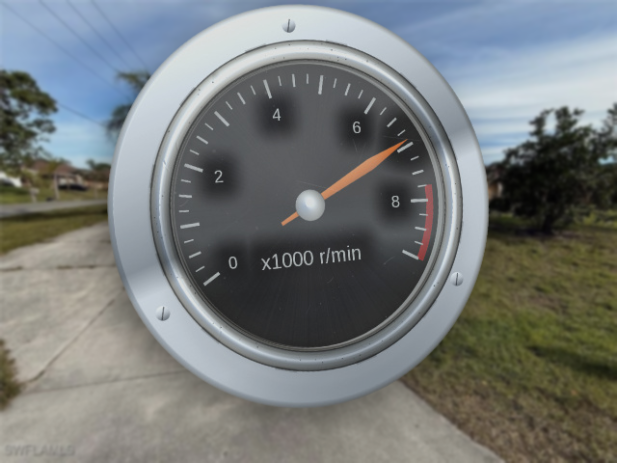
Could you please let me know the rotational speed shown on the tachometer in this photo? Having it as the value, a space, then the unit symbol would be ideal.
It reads 6875 rpm
